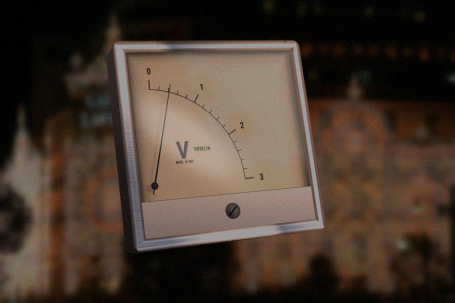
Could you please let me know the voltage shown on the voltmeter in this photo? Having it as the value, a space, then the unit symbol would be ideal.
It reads 0.4 V
